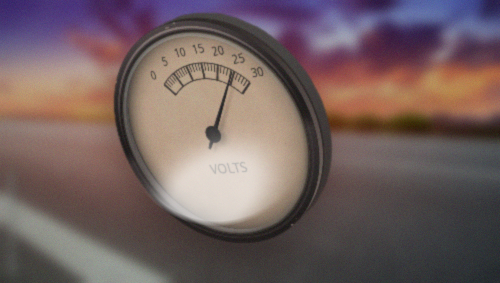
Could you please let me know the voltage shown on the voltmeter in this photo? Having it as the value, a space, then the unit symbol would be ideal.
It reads 25 V
